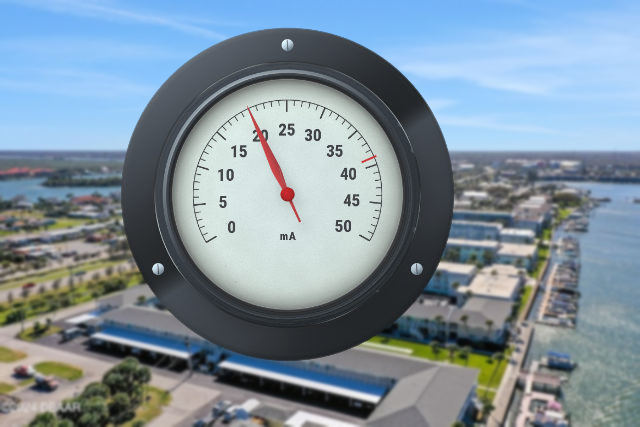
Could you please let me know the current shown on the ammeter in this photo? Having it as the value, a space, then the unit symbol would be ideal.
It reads 20 mA
